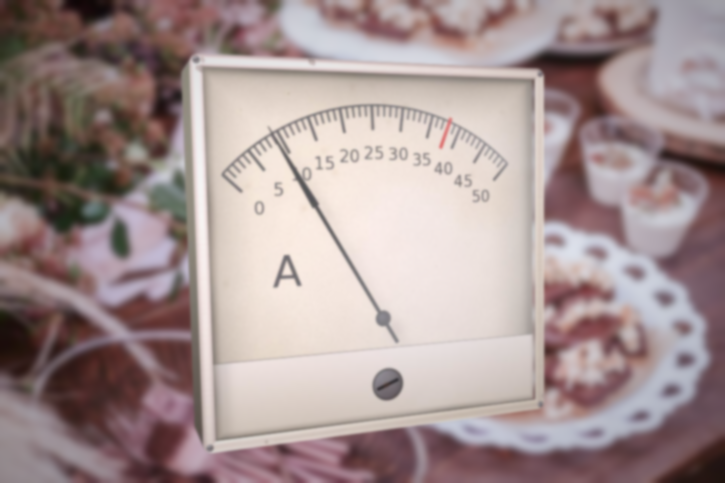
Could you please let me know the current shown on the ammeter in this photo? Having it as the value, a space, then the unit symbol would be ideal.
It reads 9 A
